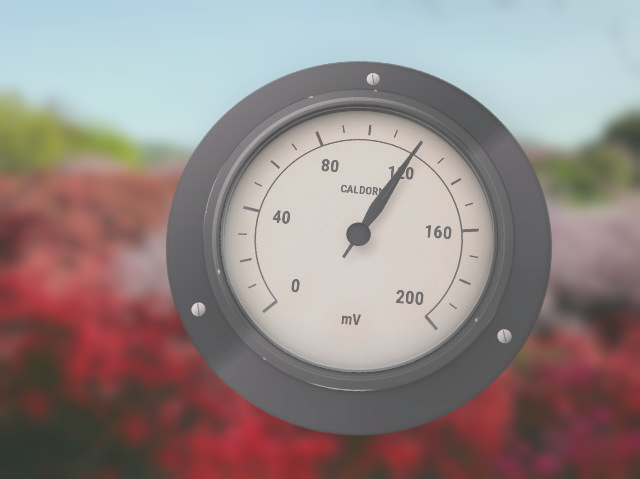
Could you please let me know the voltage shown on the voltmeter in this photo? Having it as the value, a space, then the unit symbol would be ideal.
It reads 120 mV
